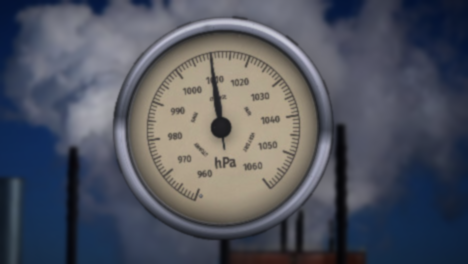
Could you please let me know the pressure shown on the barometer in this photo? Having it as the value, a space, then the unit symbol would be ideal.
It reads 1010 hPa
